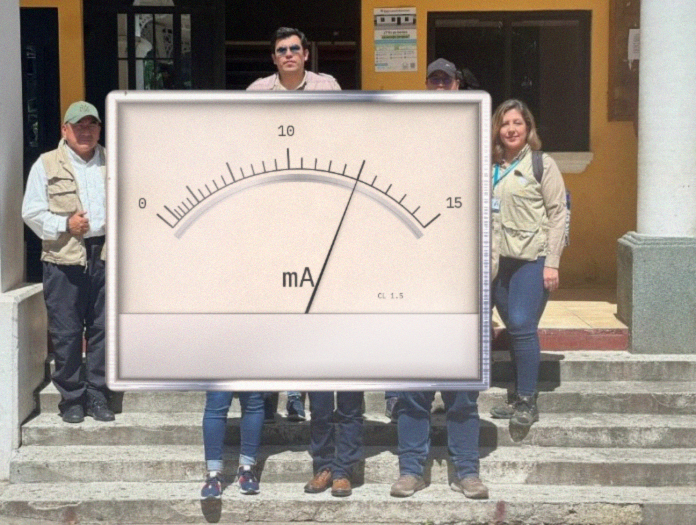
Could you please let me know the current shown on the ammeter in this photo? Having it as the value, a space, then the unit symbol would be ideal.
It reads 12.5 mA
